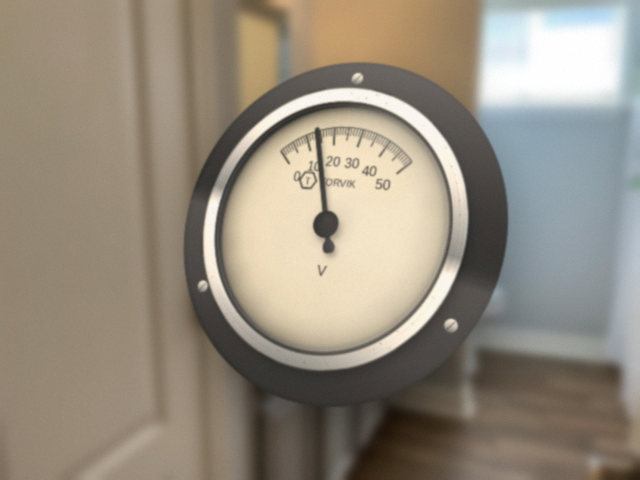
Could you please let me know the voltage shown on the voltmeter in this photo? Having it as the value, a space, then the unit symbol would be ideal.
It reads 15 V
